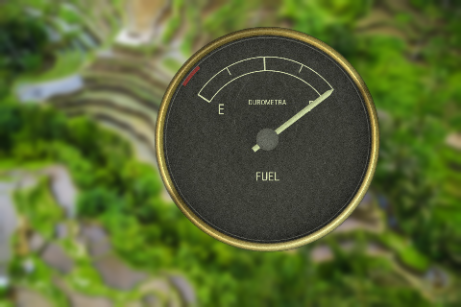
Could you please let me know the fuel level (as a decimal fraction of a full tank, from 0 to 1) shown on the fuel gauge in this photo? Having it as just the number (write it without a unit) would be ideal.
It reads 1
